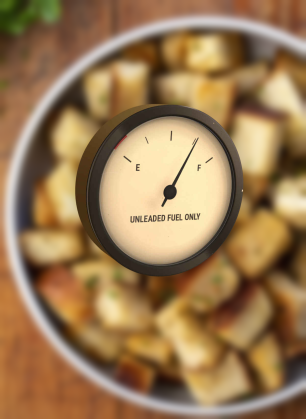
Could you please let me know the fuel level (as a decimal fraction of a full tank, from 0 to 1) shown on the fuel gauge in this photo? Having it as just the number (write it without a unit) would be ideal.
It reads 0.75
